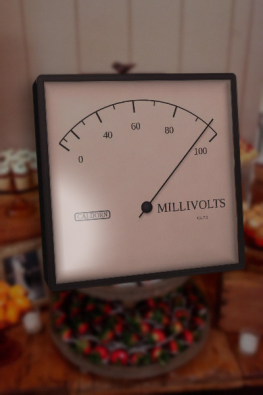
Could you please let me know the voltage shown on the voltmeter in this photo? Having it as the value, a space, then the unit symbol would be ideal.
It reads 95 mV
